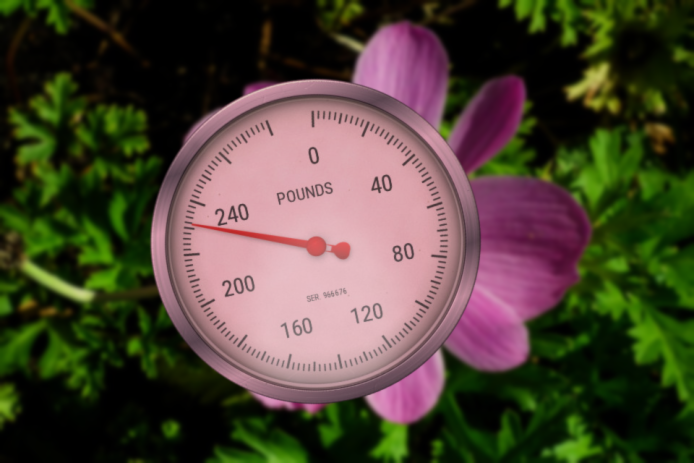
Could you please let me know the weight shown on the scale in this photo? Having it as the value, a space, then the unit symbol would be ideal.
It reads 232 lb
